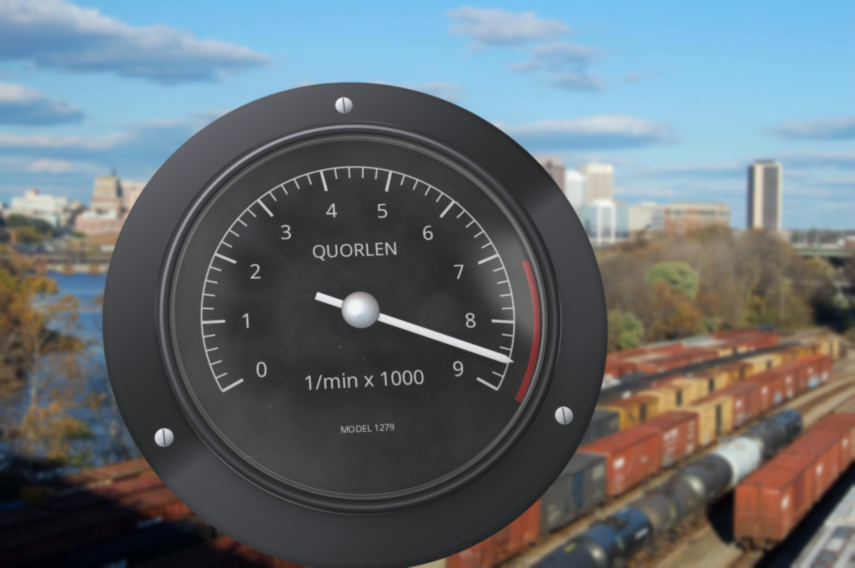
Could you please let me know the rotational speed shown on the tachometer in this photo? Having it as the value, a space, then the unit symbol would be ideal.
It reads 8600 rpm
